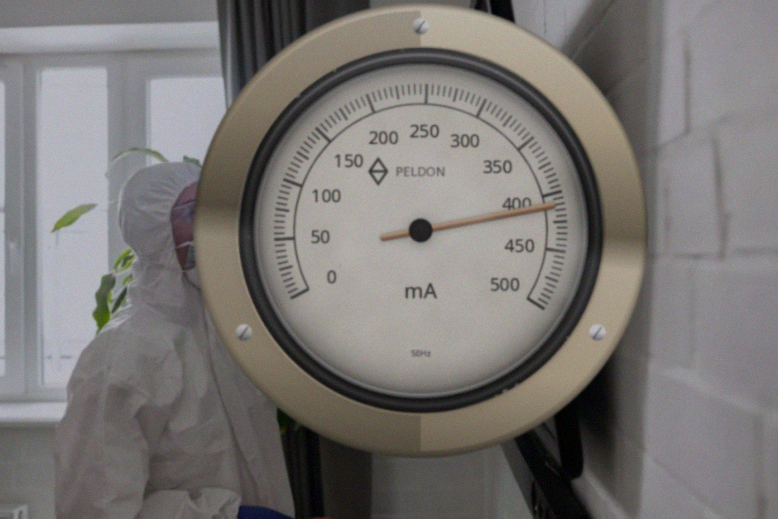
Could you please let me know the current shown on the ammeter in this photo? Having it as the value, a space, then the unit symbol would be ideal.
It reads 410 mA
